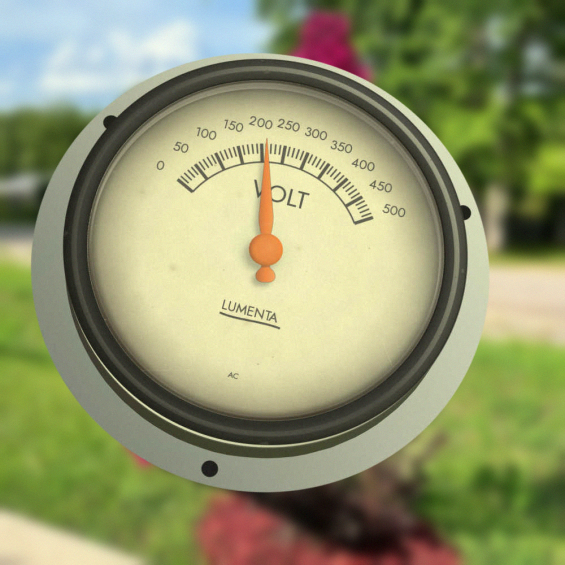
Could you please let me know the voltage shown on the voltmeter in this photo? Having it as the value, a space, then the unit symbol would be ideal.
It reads 210 V
